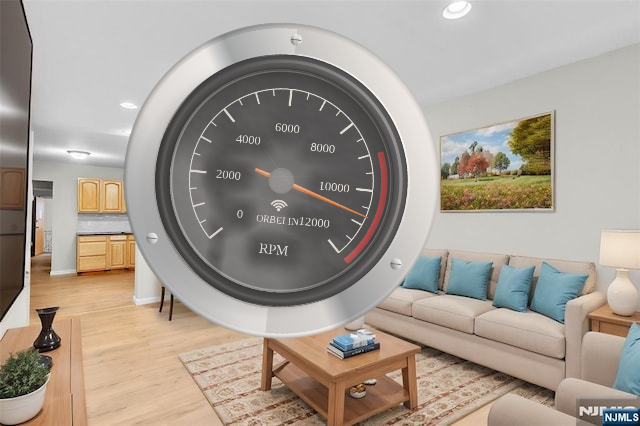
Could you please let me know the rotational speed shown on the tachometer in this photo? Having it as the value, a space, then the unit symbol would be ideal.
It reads 10750 rpm
